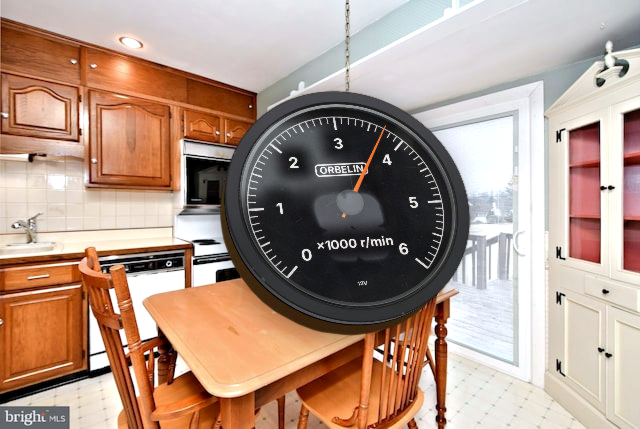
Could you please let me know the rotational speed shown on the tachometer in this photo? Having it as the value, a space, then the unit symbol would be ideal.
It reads 3700 rpm
